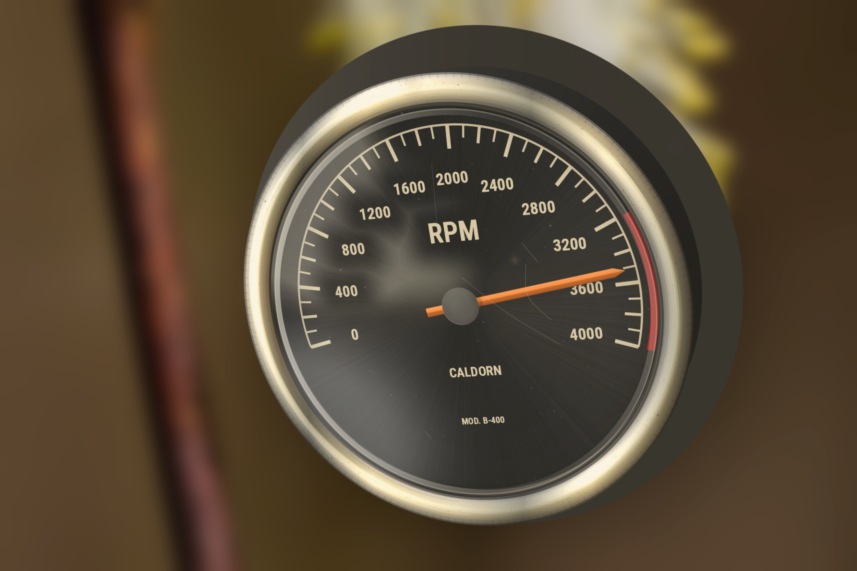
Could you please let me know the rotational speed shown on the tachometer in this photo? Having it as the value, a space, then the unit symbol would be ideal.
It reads 3500 rpm
